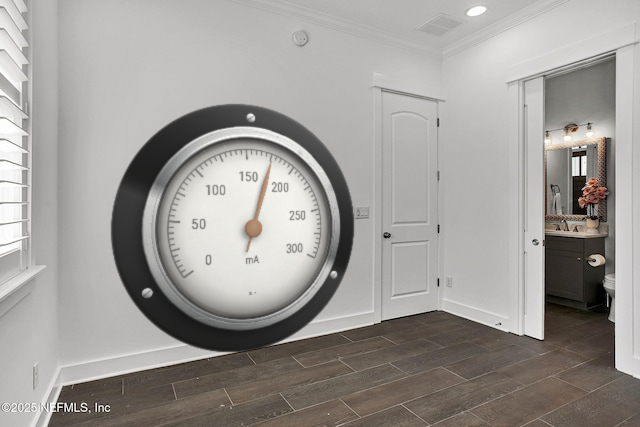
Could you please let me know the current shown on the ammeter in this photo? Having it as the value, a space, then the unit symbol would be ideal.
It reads 175 mA
